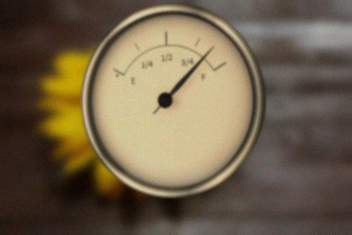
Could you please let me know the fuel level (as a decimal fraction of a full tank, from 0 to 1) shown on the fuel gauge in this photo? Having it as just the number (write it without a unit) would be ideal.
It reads 0.875
